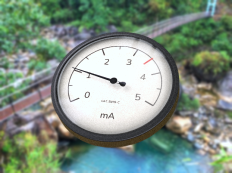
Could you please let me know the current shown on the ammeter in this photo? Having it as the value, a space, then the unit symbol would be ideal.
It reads 1 mA
